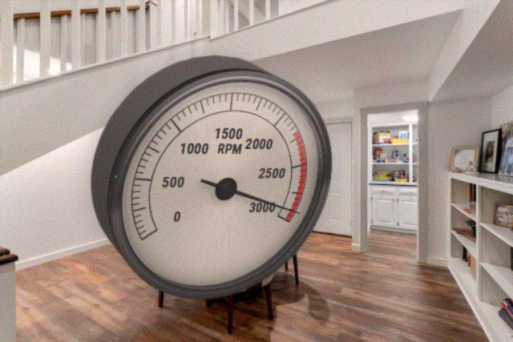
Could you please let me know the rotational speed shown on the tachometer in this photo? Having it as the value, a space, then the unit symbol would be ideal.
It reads 2900 rpm
